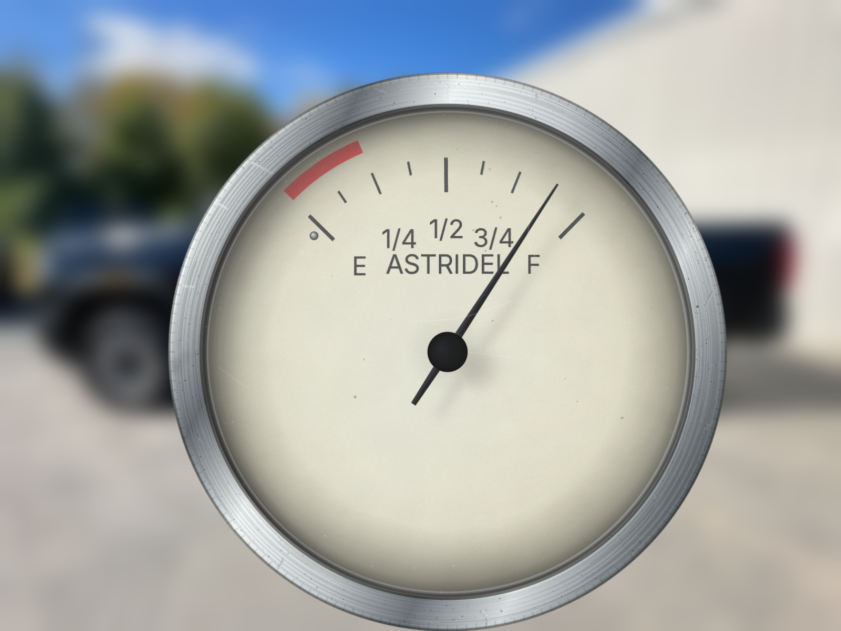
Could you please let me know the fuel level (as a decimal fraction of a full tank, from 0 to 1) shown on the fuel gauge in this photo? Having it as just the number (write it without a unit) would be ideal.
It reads 0.875
